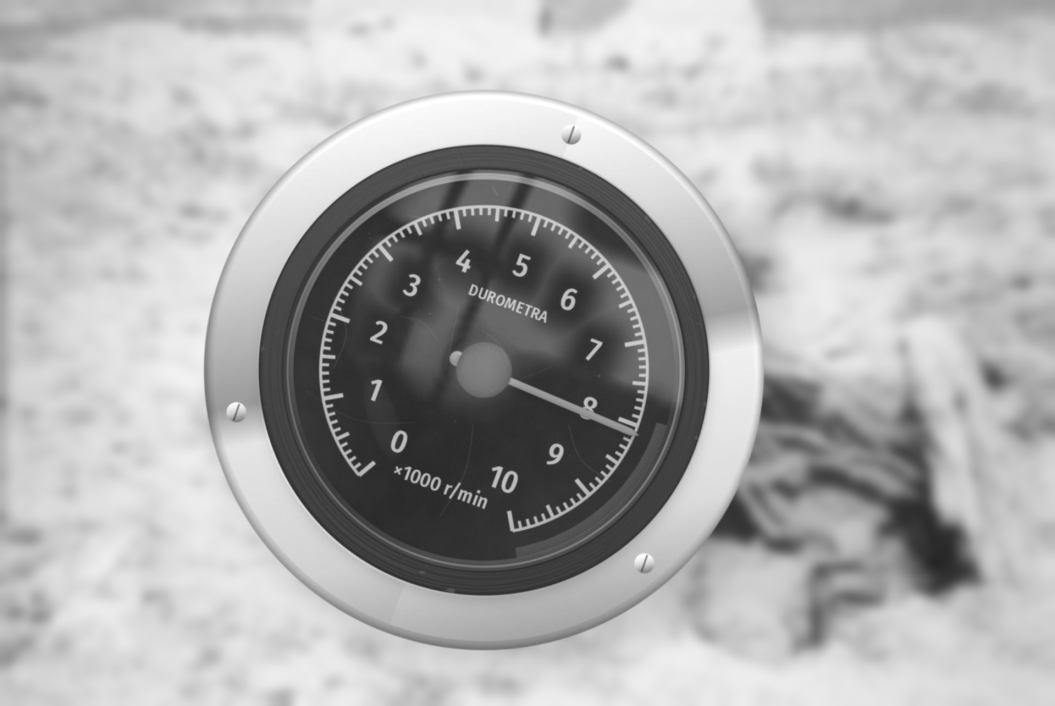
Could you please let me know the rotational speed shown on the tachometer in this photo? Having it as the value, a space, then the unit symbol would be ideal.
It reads 8100 rpm
